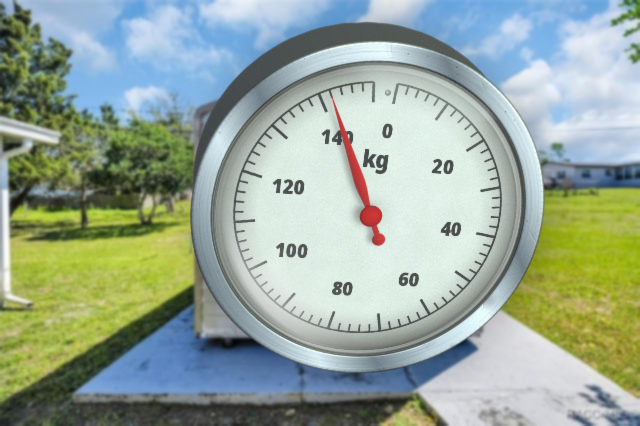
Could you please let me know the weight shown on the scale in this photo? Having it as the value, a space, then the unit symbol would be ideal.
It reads 142 kg
